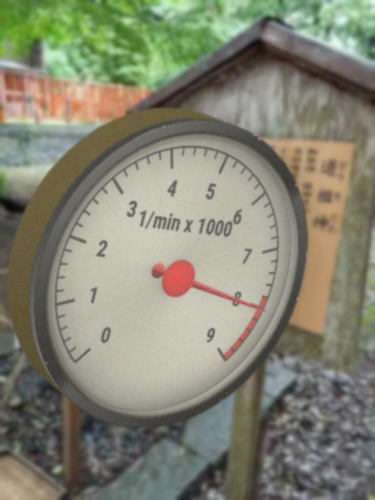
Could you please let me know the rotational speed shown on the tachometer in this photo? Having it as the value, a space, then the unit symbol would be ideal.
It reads 8000 rpm
